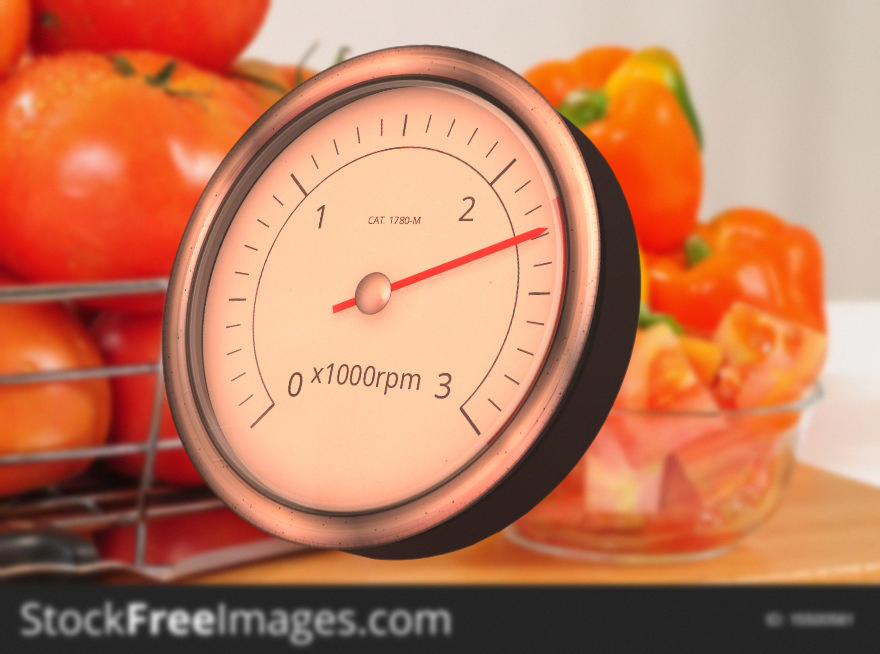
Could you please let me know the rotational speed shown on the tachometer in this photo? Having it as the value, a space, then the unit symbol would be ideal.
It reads 2300 rpm
